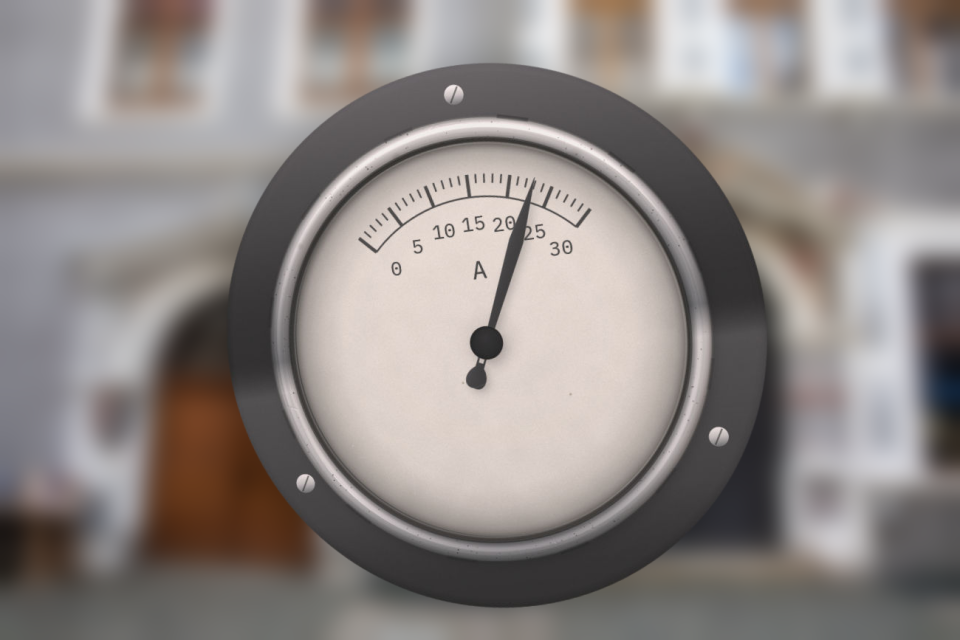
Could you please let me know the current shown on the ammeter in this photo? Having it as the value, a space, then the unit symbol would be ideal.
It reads 23 A
